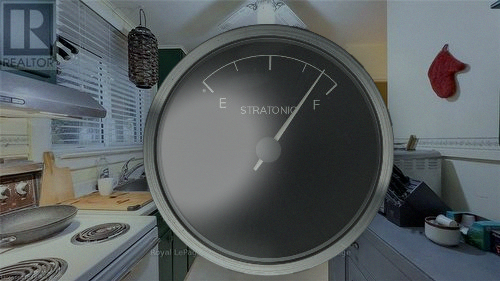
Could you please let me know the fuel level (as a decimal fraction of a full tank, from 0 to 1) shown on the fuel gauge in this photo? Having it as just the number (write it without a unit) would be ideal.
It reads 0.875
